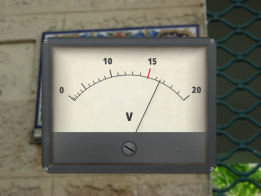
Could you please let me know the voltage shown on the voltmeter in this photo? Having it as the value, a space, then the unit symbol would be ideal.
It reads 16.5 V
